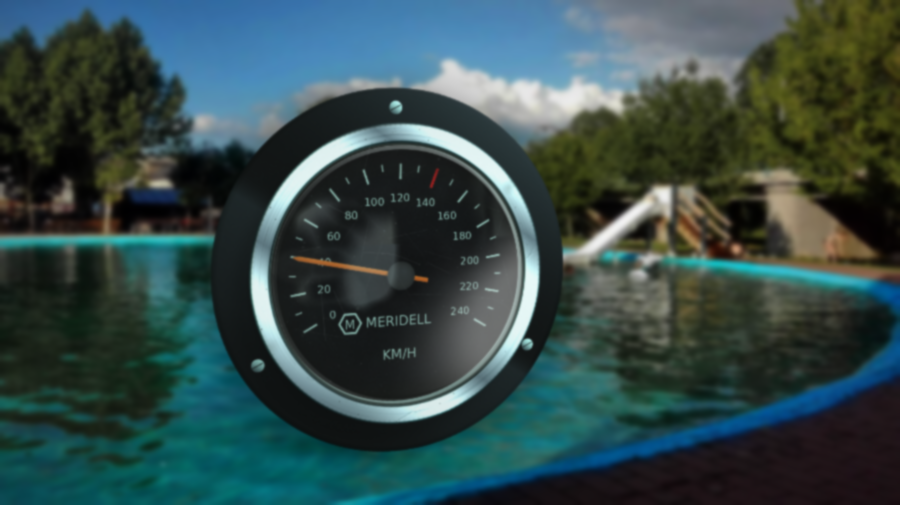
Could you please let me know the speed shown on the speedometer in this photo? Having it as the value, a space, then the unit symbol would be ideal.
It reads 40 km/h
